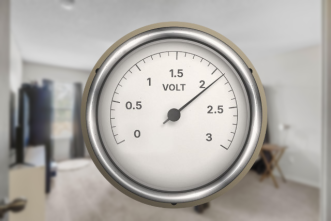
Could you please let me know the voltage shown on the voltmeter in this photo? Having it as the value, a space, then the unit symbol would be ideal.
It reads 2.1 V
